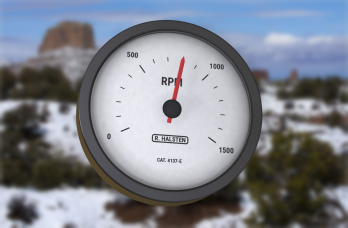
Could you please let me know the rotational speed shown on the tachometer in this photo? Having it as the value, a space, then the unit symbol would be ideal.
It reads 800 rpm
